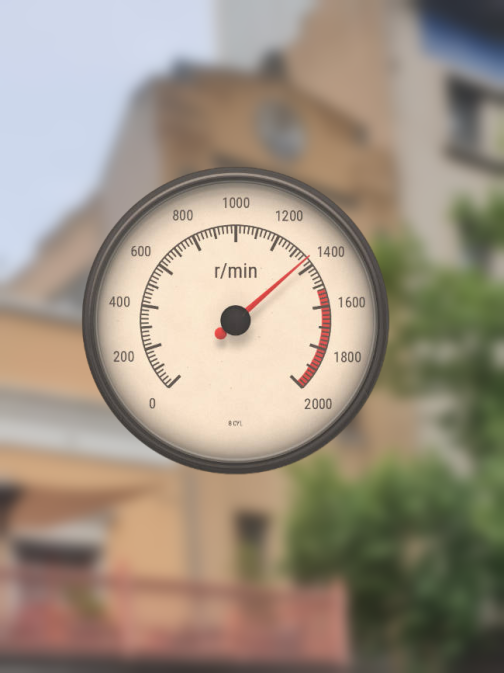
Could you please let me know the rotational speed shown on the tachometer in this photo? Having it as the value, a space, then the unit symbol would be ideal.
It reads 1360 rpm
